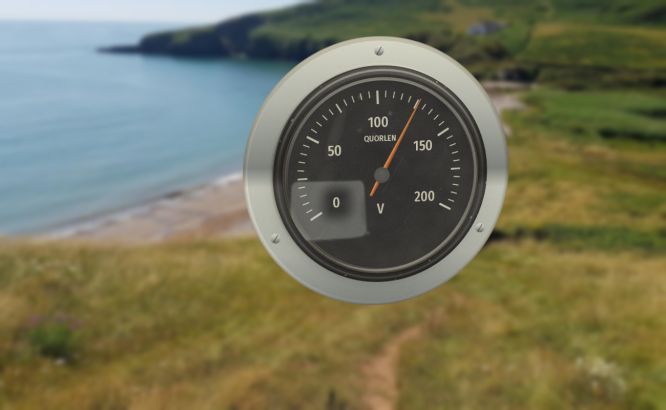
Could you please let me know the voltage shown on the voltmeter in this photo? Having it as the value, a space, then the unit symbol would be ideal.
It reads 125 V
